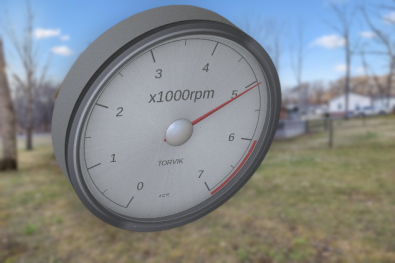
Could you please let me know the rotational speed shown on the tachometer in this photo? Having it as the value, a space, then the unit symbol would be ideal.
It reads 5000 rpm
